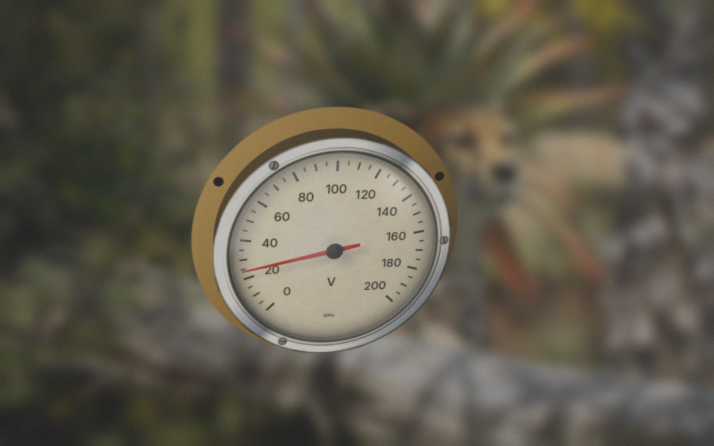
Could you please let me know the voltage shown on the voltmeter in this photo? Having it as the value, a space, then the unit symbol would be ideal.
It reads 25 V
